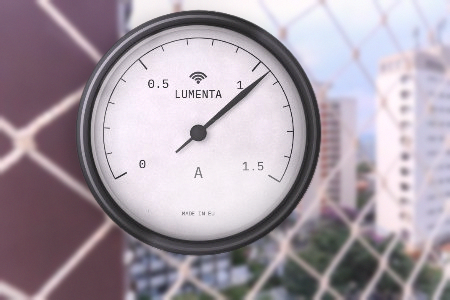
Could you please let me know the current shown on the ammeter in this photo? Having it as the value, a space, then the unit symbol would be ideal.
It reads 1.05 A
